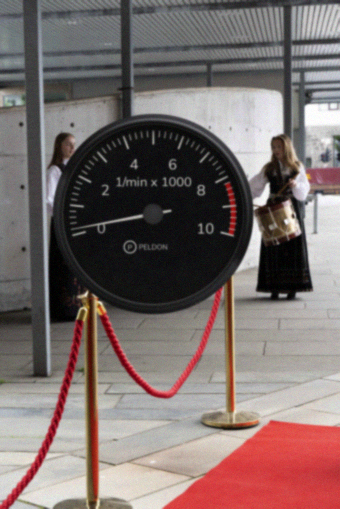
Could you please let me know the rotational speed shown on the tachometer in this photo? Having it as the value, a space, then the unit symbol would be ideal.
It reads 200 rpm
